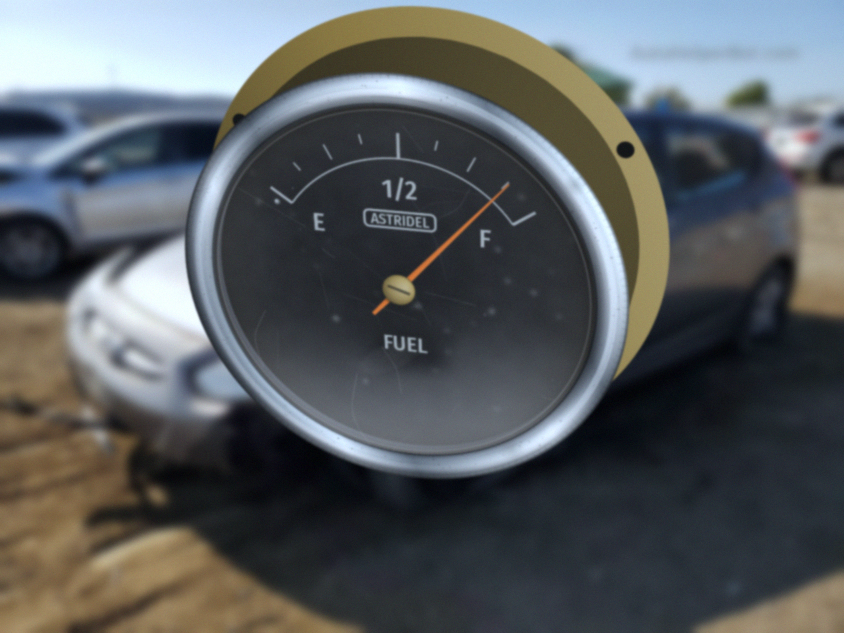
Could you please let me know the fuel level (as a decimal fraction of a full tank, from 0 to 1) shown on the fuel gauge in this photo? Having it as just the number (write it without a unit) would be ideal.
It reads 0.875
